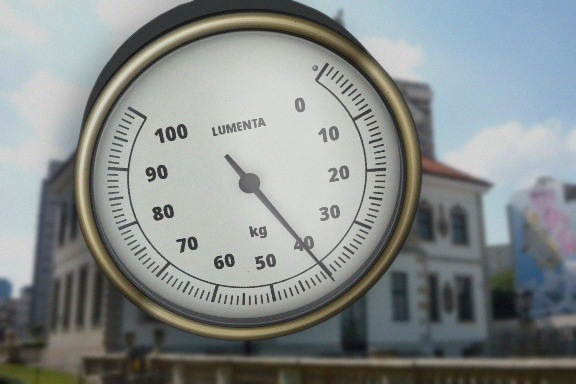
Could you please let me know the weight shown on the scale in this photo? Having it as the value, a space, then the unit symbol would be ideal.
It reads 40 kg
